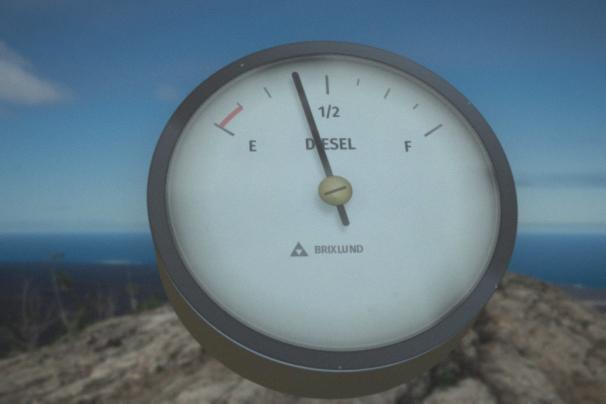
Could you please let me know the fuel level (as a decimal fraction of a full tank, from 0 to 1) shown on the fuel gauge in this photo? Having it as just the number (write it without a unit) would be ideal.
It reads 0.375
